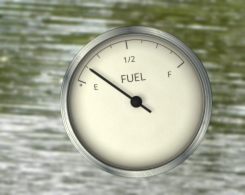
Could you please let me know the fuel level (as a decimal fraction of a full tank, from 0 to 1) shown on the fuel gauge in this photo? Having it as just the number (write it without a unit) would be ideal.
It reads 0.125
